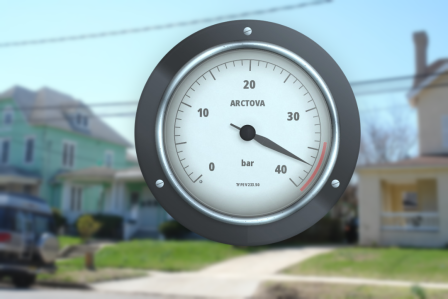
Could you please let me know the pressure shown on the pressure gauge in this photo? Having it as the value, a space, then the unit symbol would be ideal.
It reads 37 bar
